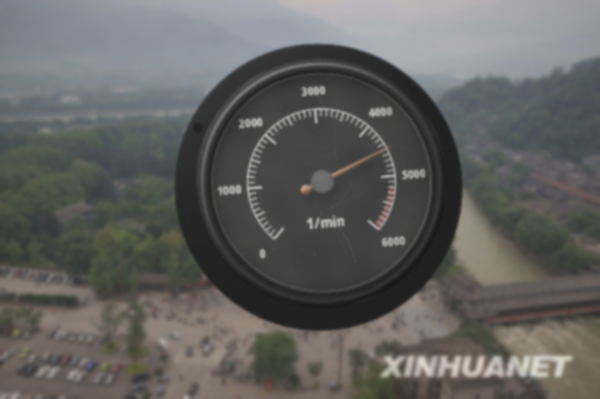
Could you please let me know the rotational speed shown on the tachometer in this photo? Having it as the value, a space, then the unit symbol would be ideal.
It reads 4500 rpm
